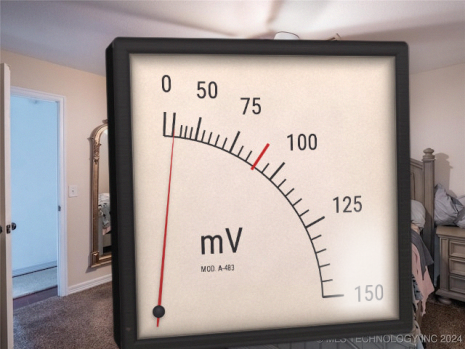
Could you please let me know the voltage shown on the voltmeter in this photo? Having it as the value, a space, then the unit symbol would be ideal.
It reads 25 mV
